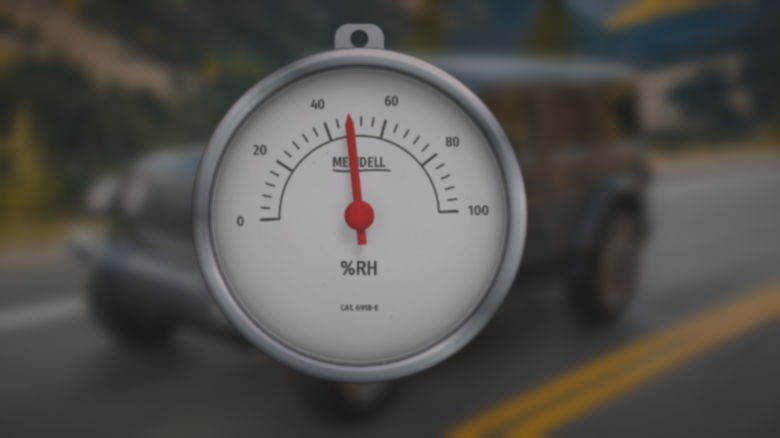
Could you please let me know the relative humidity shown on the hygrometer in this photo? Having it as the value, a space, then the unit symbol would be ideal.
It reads 48 %
